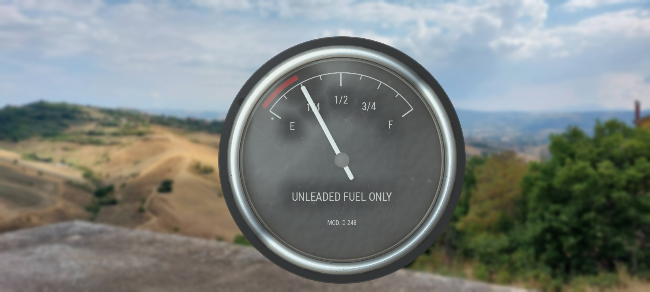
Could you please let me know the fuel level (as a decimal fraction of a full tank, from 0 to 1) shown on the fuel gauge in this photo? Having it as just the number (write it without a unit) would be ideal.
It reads 0.25
